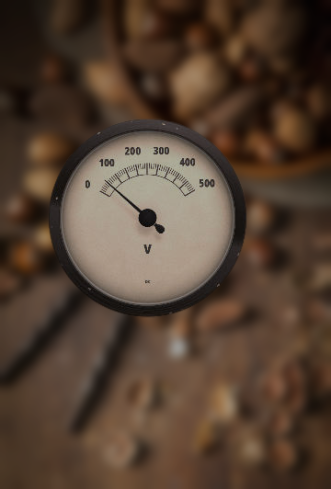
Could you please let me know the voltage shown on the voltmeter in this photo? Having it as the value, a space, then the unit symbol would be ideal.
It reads 50 V
